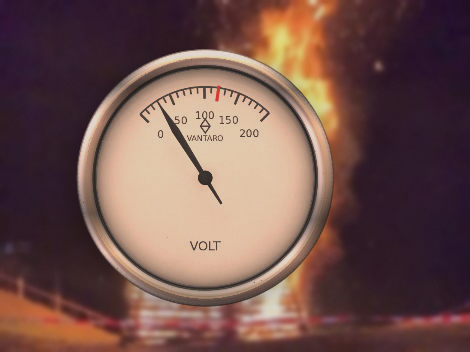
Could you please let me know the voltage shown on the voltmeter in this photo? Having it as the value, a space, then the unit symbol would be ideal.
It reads 30 V
